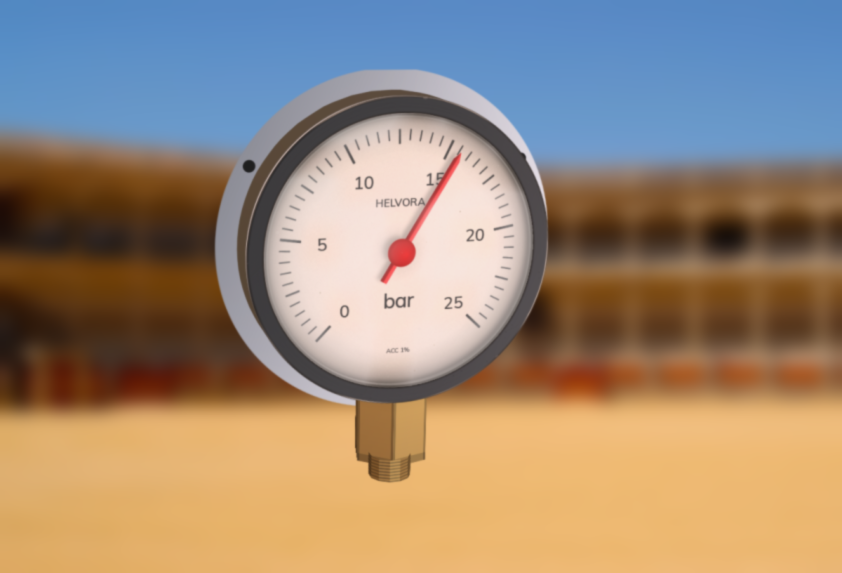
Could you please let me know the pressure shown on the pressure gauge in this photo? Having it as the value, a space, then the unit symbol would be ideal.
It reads 15.5 bar
